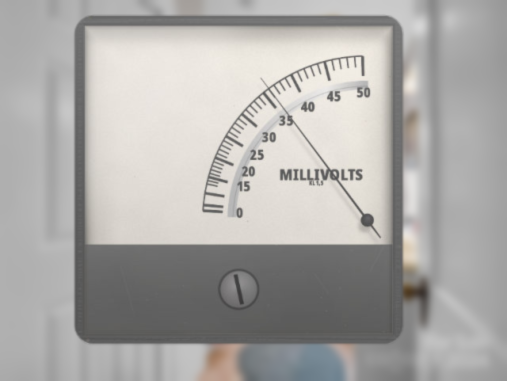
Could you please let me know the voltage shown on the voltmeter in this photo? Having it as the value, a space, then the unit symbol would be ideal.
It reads 36 mV
